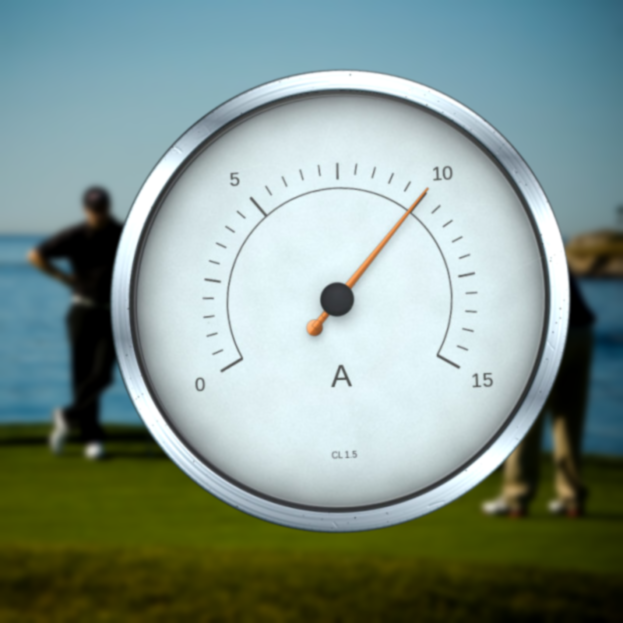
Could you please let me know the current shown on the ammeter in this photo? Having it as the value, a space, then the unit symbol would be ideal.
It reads 10 A
